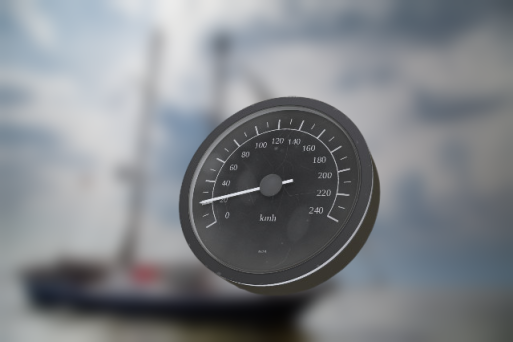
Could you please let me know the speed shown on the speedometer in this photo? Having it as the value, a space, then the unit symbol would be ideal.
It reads 20 km/h
